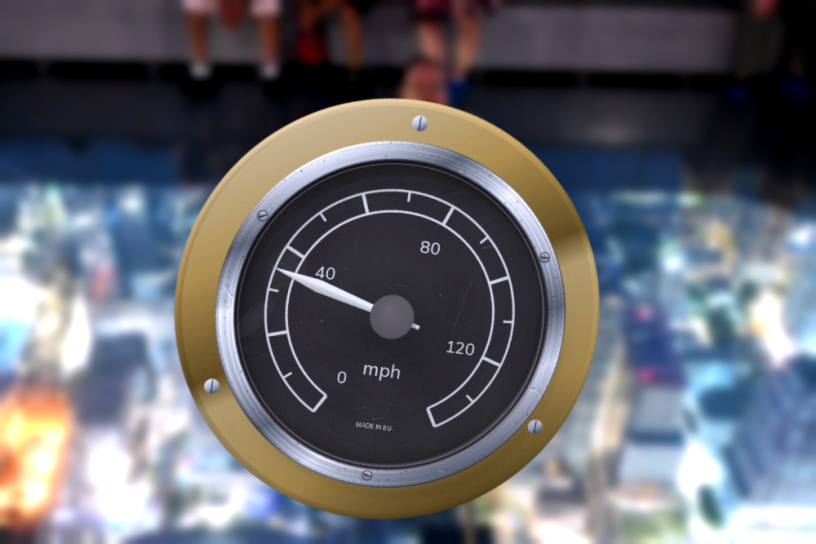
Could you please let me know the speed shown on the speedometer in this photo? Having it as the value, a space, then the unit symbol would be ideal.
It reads 35 mph
